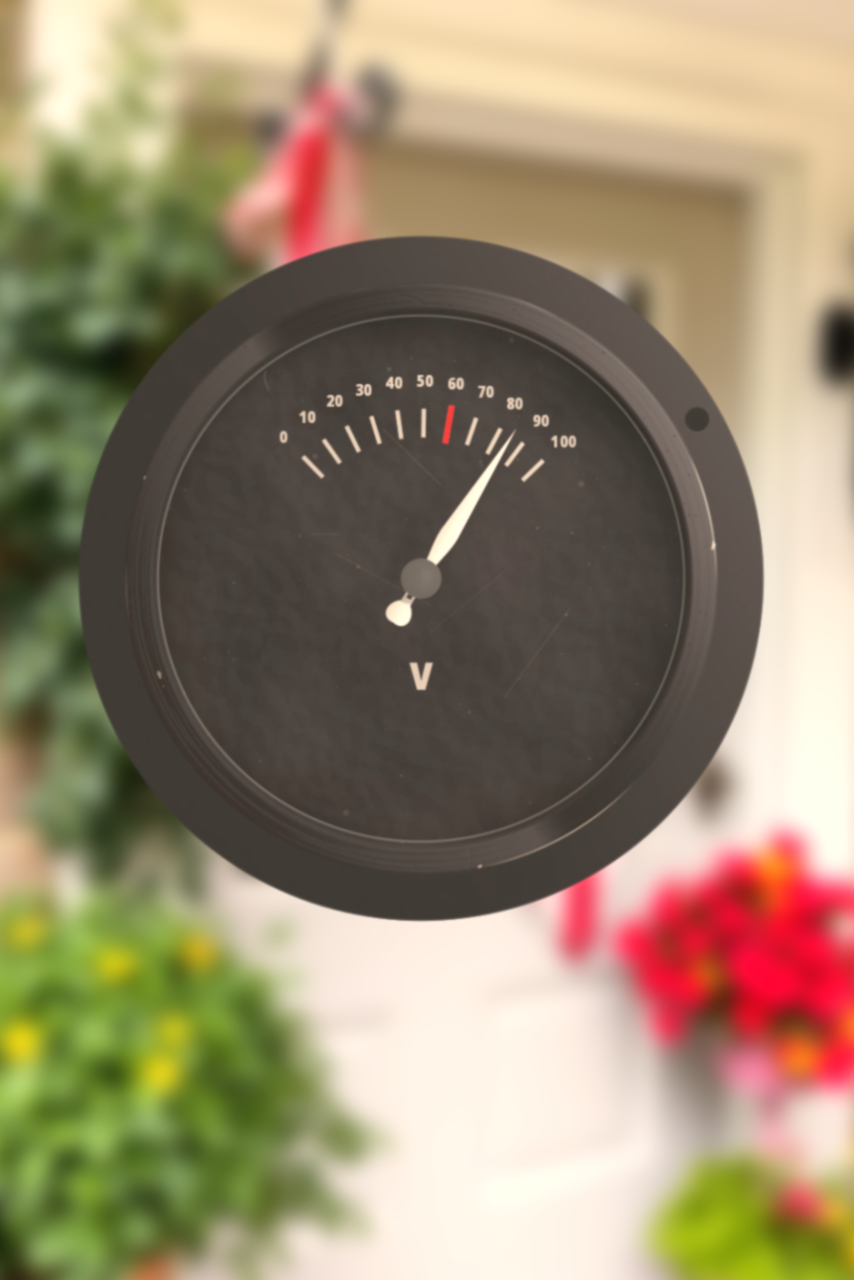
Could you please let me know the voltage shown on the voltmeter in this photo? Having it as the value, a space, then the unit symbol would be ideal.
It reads 85 V
